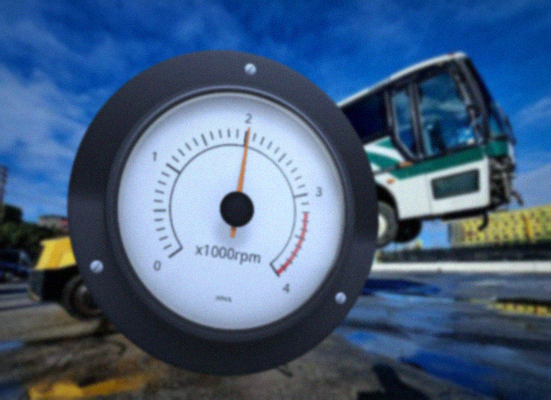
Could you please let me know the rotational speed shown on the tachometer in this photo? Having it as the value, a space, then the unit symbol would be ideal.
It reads 2000 rpm
